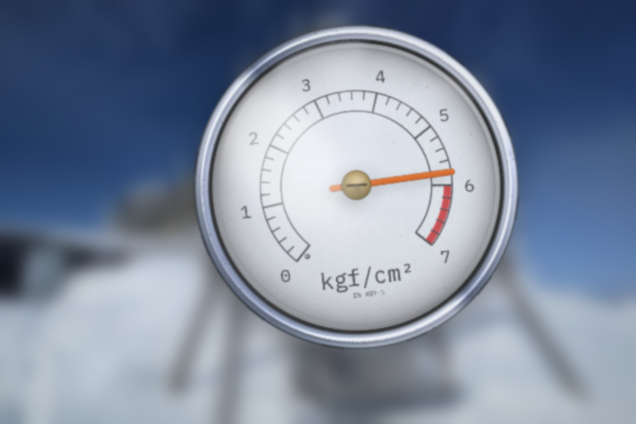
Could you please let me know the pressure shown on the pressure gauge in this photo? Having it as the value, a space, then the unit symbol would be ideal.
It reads 5.8 kg/cm²
